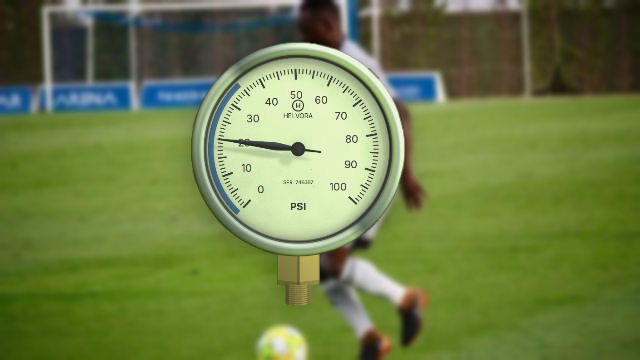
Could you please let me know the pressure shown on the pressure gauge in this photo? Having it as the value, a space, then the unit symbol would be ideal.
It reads 20 psi
